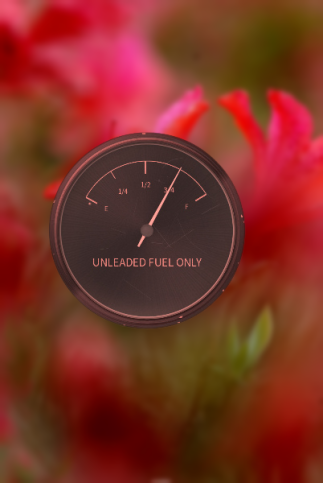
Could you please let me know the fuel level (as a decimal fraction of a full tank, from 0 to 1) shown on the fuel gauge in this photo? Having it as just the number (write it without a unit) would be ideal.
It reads 0.75
